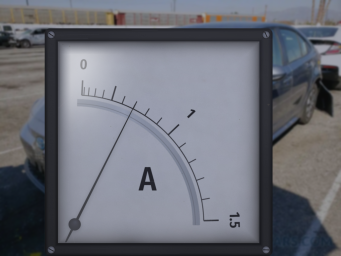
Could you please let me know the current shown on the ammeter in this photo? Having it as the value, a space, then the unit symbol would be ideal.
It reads 0.7 A
